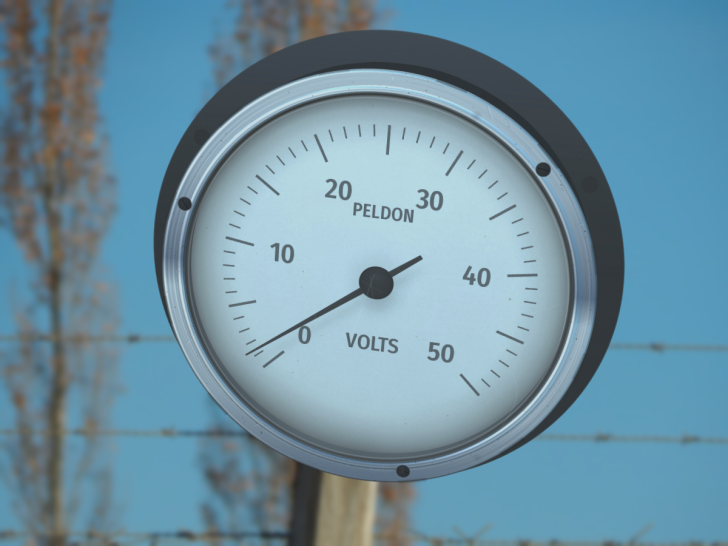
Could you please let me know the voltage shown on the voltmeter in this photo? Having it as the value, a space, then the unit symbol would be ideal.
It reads 1.5 V
